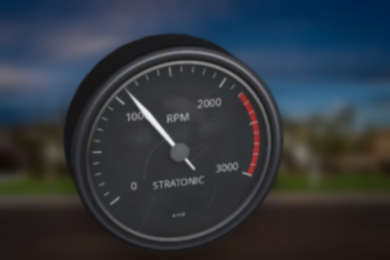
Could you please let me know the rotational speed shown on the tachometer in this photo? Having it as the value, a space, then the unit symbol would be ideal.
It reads 1100 rpm
